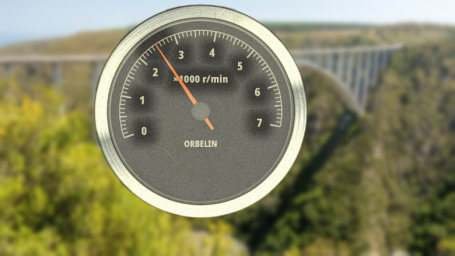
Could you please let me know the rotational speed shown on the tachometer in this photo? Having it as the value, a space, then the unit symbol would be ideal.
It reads 2500 rpm
